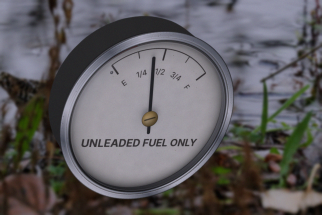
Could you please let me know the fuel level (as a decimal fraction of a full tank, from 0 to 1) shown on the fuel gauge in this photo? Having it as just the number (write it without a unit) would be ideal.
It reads 0.375
